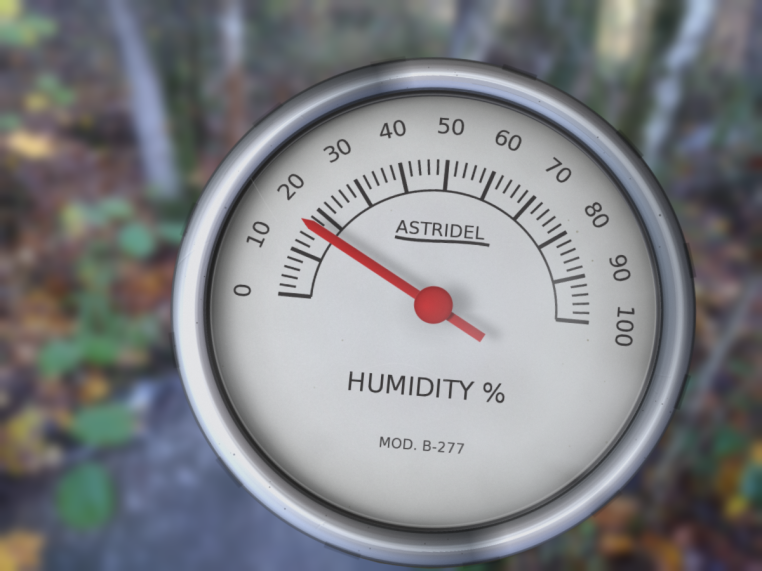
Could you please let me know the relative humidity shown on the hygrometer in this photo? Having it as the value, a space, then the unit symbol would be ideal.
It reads 16 %
